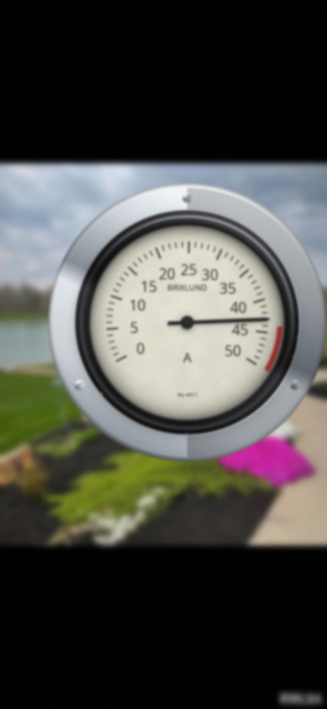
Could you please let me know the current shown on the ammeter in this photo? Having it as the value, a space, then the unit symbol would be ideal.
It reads 43 A
